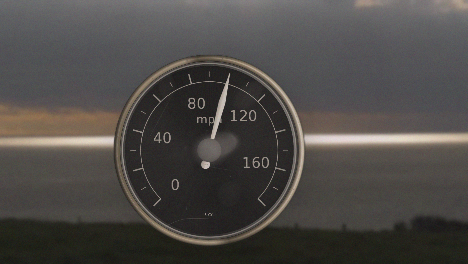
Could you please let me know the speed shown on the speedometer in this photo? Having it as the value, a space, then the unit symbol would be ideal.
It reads 100 mph
